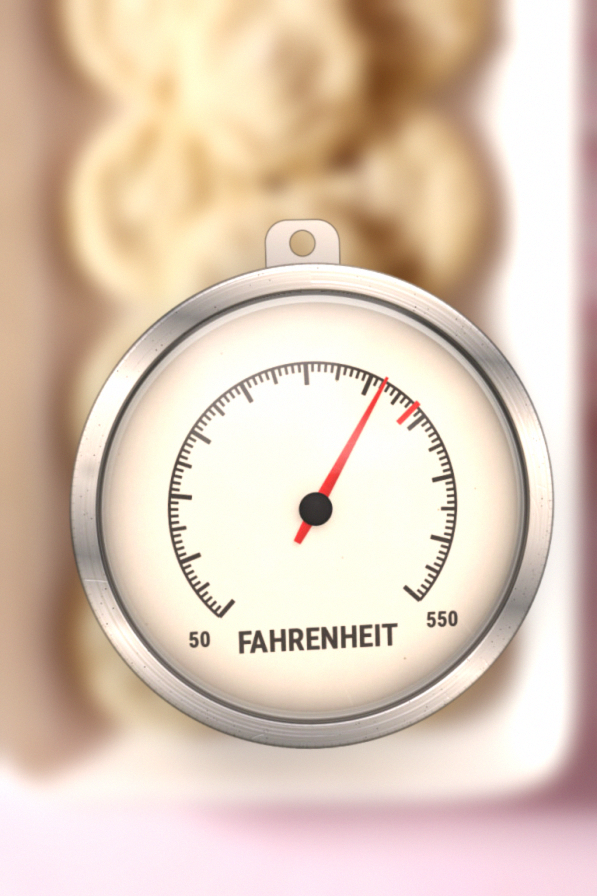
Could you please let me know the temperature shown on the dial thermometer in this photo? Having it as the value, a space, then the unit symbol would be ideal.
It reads 360 °F
